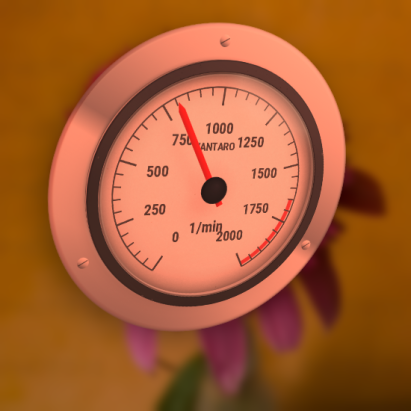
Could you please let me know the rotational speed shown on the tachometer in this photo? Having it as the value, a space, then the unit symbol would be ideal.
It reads 800 rpm
